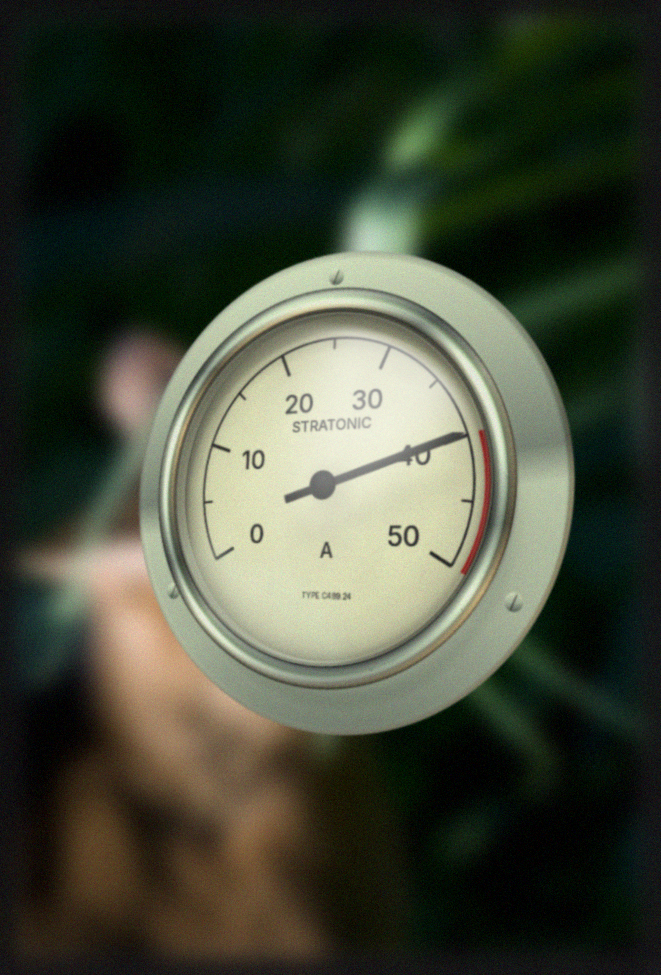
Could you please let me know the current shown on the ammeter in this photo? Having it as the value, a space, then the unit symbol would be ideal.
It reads 40 A
